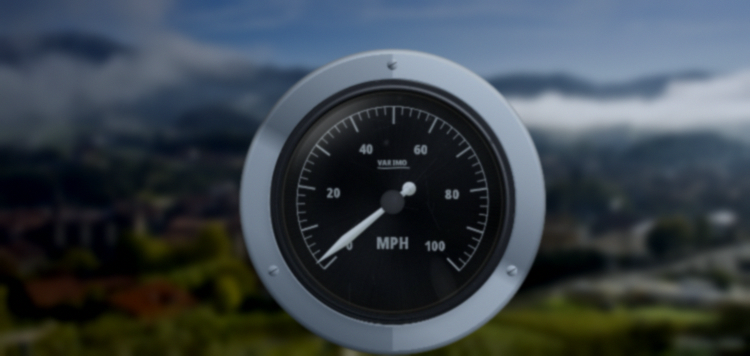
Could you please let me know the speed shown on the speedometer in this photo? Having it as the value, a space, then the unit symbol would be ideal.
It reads 2 mph
